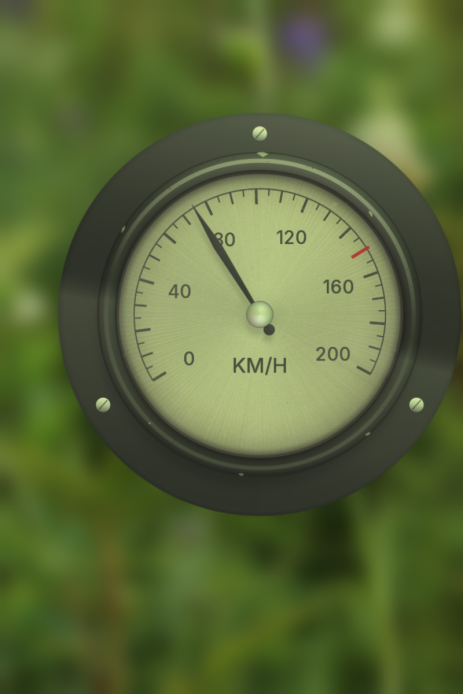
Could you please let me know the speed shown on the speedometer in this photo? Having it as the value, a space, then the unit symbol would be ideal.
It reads 75 km/h
